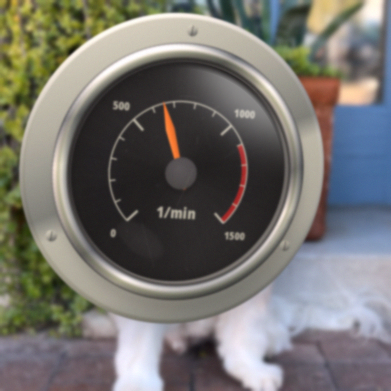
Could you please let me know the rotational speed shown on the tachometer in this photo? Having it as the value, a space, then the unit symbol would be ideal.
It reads 650 rpm
